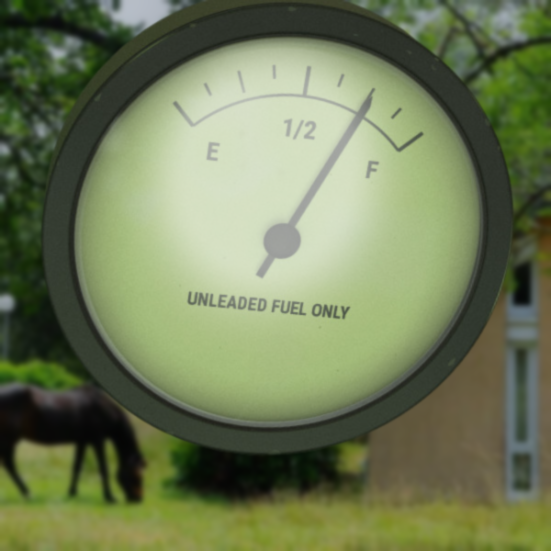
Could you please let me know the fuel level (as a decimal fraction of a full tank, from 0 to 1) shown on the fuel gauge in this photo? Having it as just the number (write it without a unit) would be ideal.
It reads 0.75
